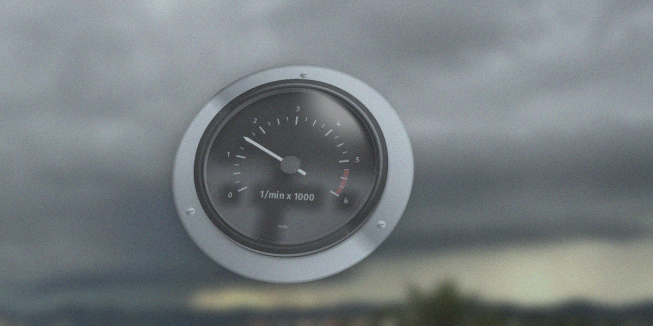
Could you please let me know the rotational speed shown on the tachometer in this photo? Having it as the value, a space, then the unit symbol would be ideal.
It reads 1500 rpm
